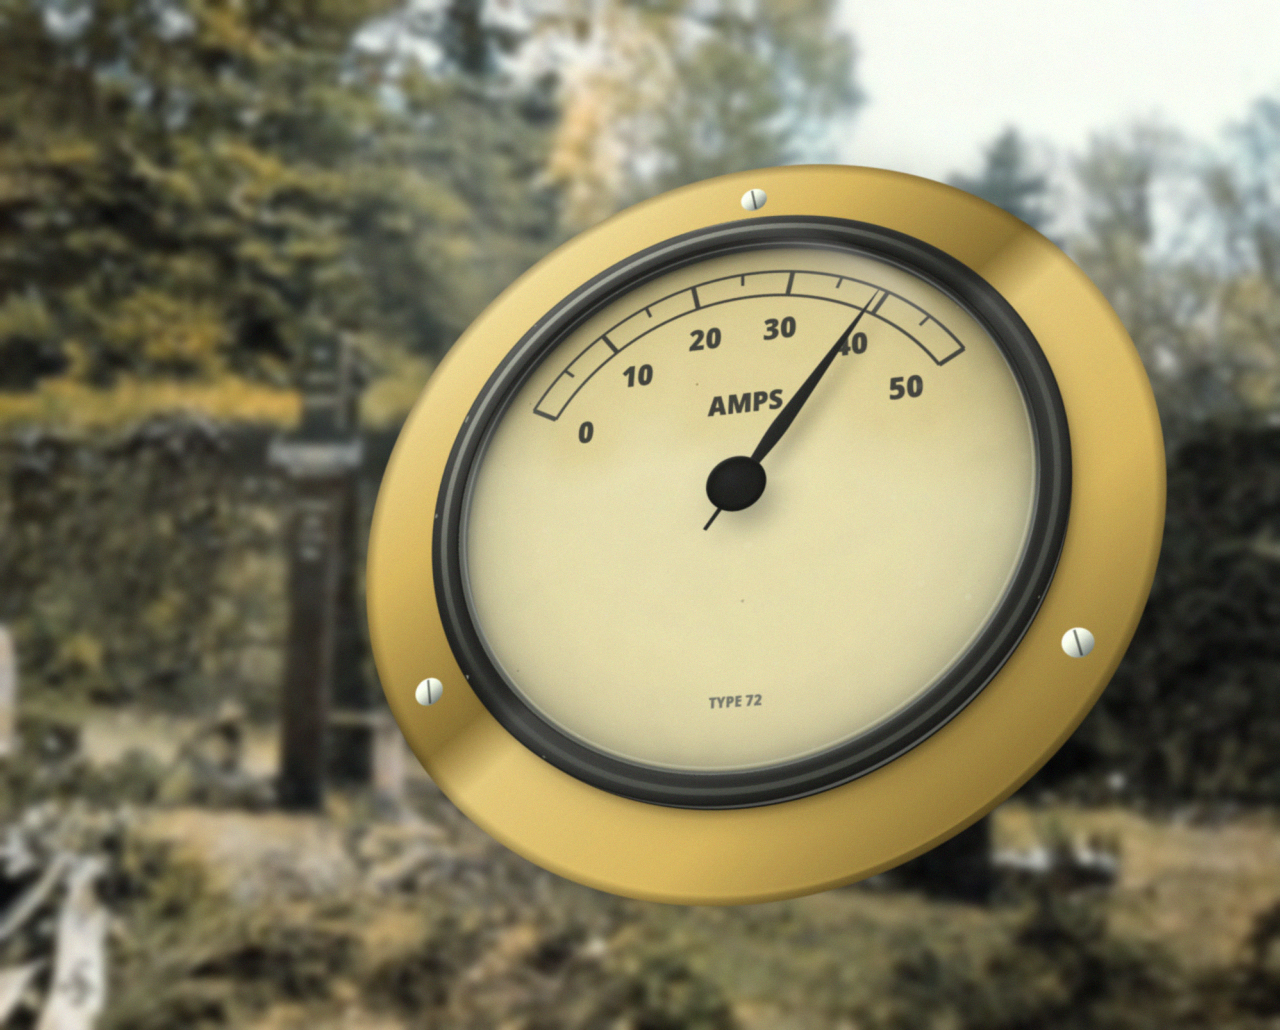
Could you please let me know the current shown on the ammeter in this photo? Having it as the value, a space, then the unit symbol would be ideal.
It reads 40 A
